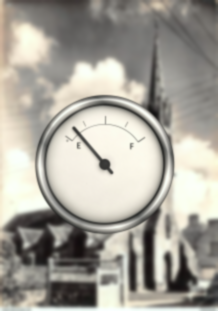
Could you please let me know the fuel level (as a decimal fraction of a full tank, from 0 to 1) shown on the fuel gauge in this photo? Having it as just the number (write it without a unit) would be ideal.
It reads 0.125
